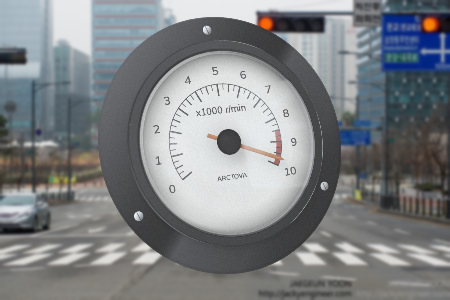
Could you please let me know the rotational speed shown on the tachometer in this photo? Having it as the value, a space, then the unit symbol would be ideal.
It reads 9750 rpm
